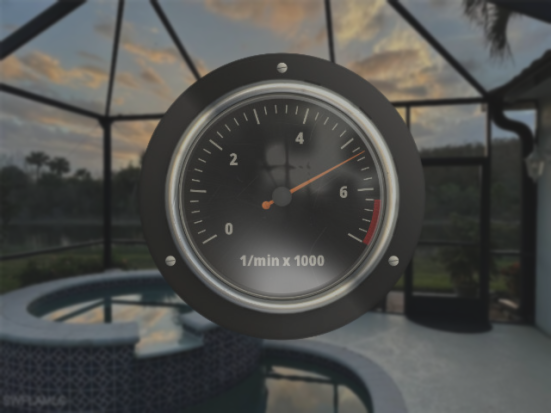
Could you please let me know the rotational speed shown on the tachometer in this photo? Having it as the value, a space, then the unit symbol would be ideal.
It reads 5300 rpm
